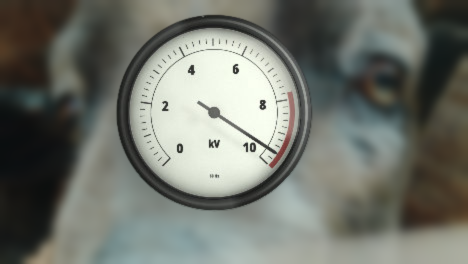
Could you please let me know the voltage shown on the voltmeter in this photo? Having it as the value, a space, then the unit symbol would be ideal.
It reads 9.6 kV
